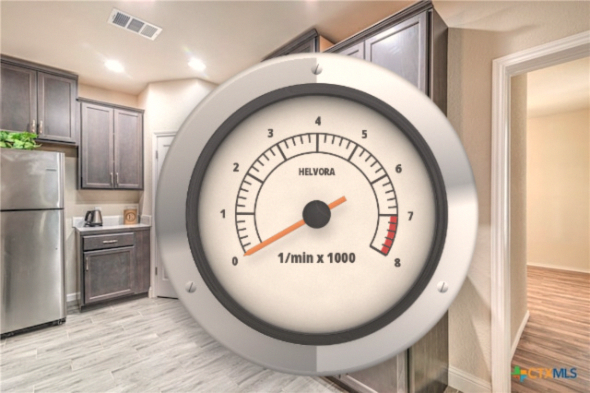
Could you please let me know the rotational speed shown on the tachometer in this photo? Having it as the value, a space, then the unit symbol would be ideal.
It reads 0 rpm
